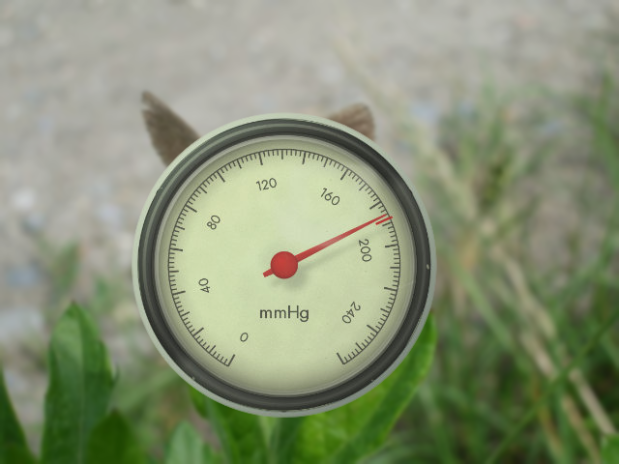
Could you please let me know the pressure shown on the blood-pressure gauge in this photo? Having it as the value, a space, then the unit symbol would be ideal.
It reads 186 mmHg
